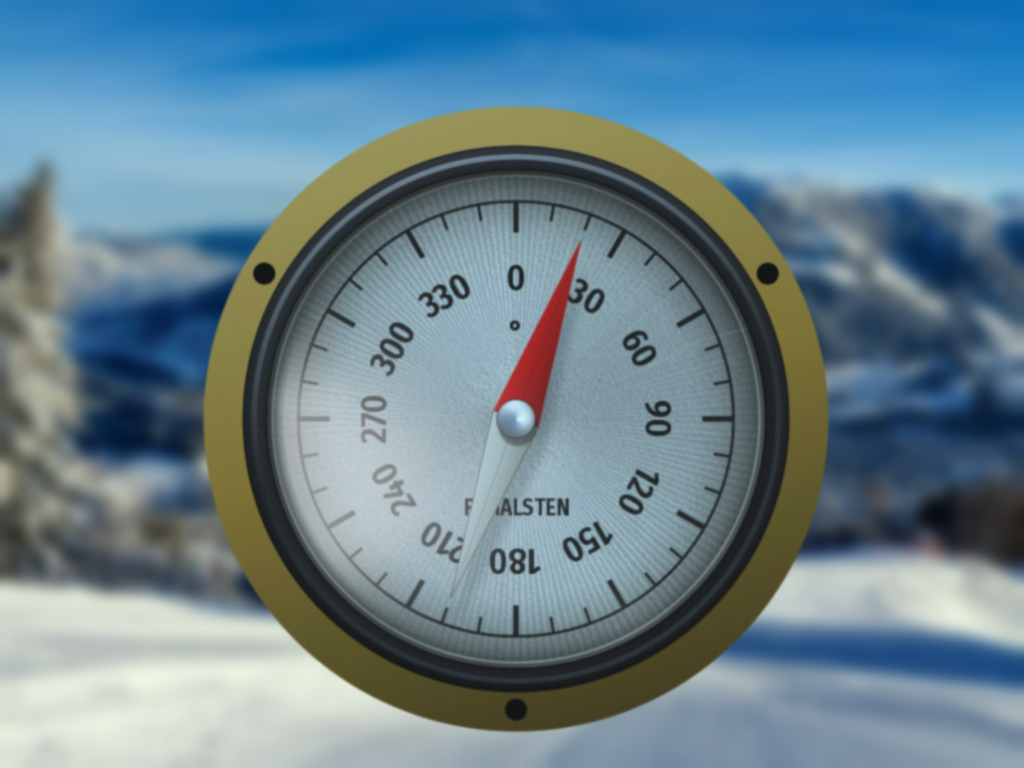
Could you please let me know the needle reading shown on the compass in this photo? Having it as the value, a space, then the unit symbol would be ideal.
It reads 20 °
